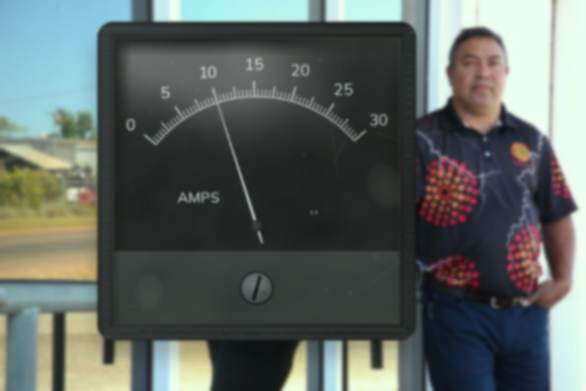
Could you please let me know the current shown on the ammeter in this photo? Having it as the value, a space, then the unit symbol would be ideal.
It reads 10 A
